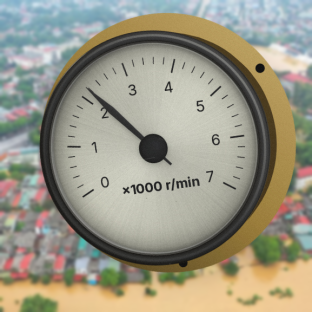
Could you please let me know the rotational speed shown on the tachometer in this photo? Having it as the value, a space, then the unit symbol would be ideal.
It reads 2200 rpm
